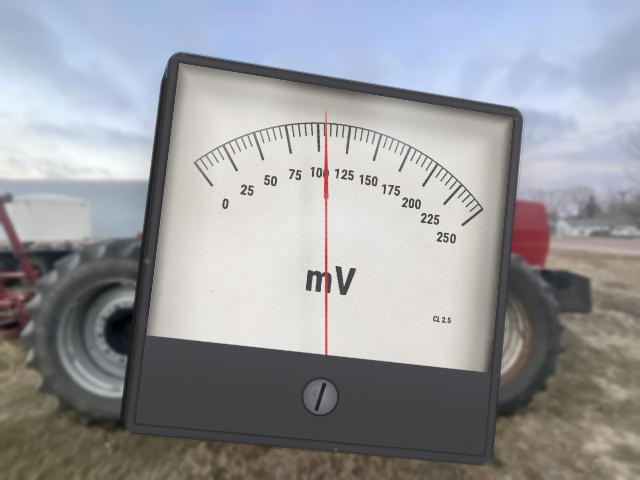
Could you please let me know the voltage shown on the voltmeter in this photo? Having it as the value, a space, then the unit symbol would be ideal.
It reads 105 mV
